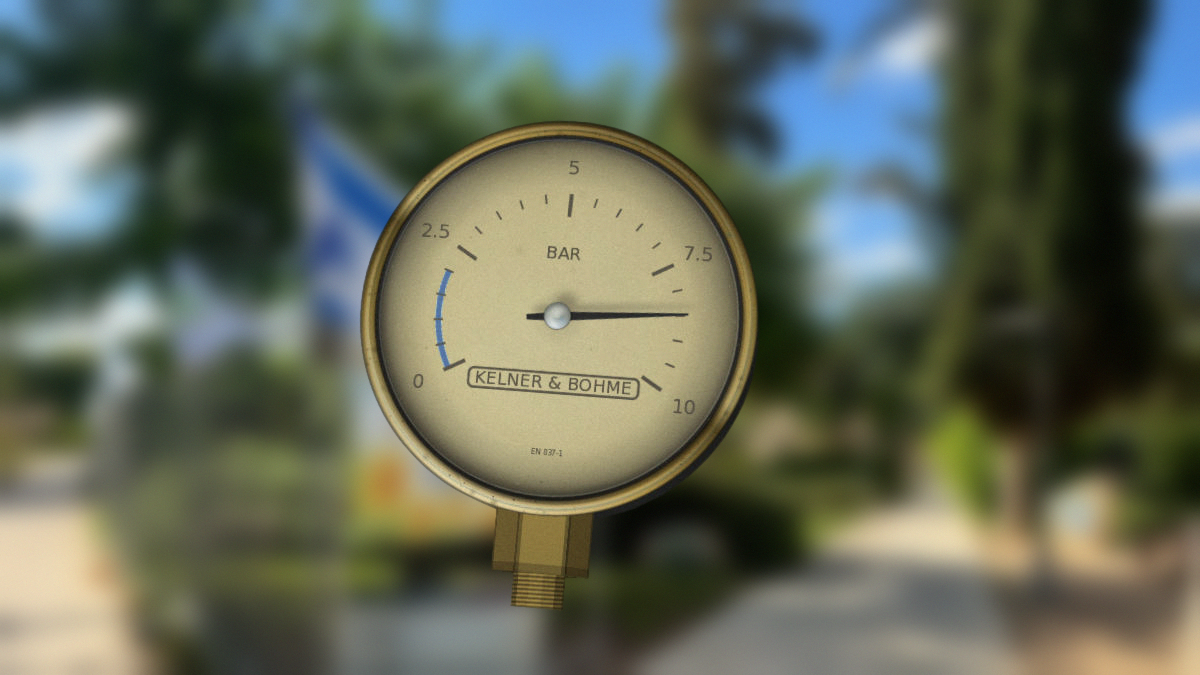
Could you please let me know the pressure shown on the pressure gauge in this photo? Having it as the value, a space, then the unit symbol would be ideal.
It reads 8.5 bar
